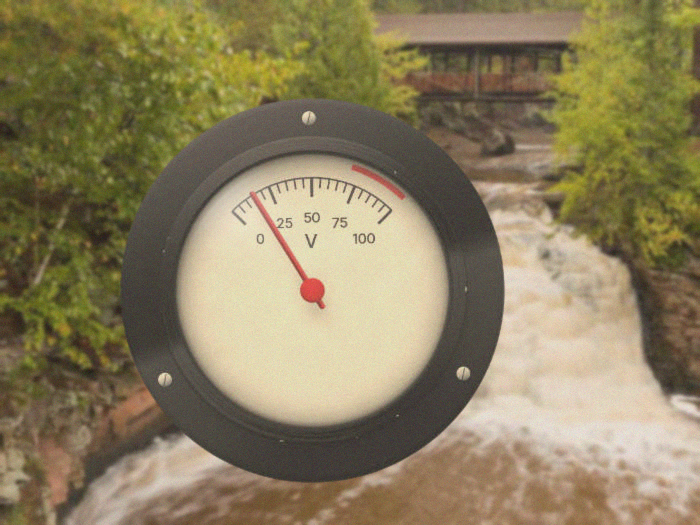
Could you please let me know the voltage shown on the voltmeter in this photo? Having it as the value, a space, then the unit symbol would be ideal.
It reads 15 V
